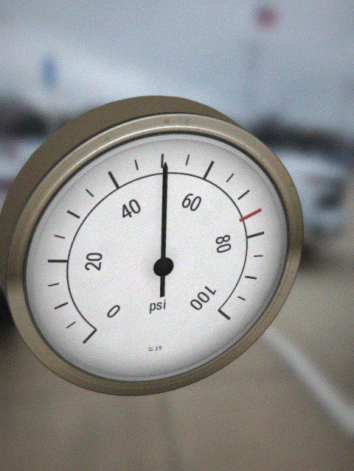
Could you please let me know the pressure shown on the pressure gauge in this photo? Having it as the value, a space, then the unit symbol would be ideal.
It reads 50 psi
